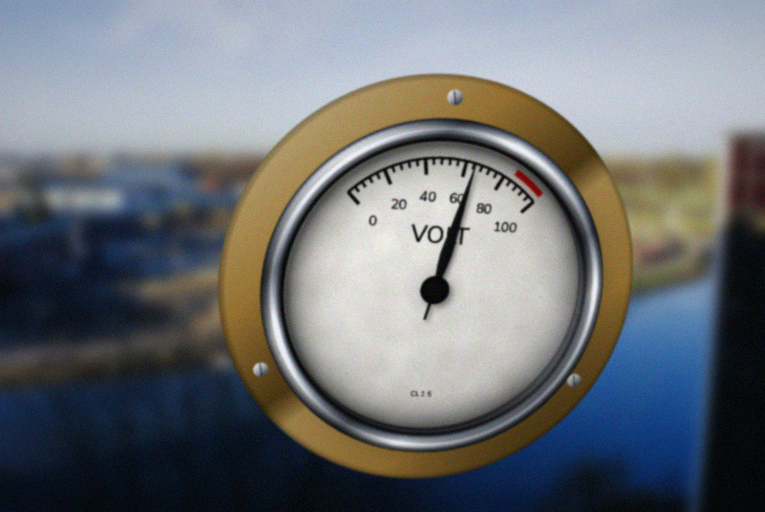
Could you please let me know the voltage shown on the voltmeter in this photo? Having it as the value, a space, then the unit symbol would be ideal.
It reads 64 V
